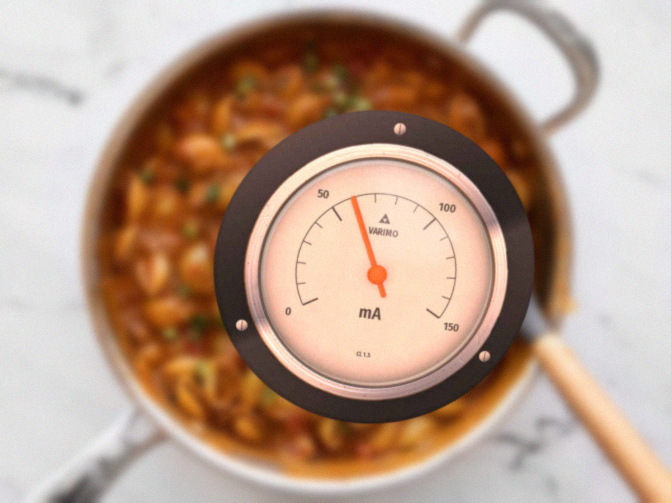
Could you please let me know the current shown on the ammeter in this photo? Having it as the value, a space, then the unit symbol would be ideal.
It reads 60 mA
